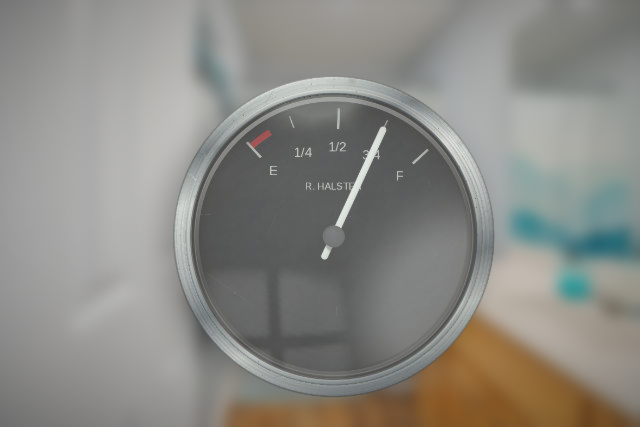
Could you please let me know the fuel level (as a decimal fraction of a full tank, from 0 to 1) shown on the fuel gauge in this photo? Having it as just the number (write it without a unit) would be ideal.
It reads 0.75
